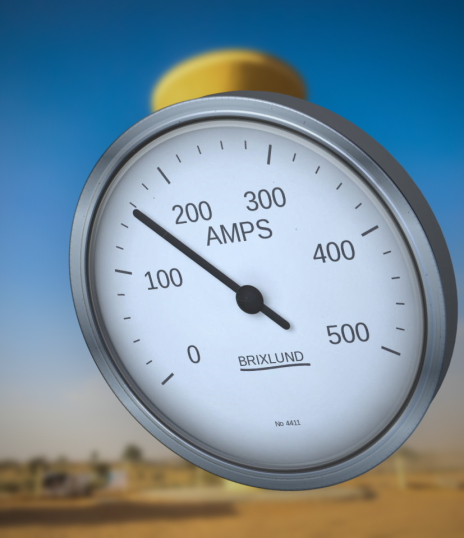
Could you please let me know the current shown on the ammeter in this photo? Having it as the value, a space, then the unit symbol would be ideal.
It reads 160 A
